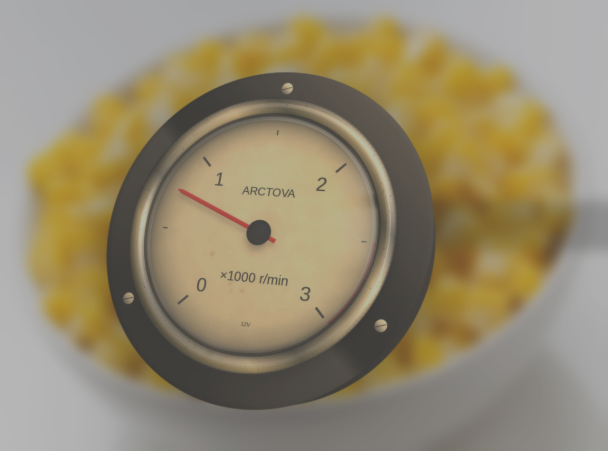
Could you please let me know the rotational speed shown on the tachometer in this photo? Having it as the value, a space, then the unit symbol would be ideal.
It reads 750 rpm
